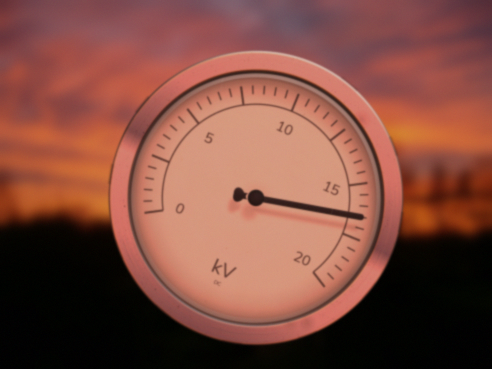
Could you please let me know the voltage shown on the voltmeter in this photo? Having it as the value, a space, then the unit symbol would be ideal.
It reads 16.5 kV
